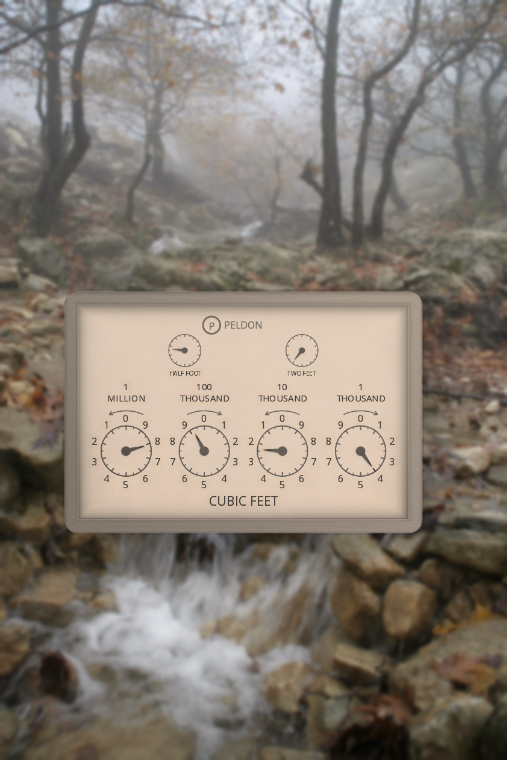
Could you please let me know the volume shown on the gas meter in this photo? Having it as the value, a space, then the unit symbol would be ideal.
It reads 792400 ft³
